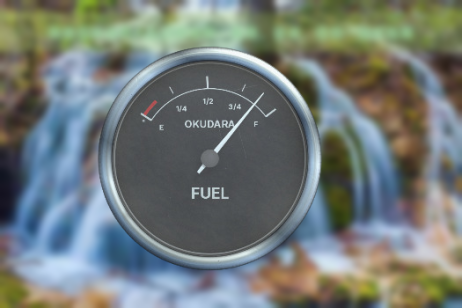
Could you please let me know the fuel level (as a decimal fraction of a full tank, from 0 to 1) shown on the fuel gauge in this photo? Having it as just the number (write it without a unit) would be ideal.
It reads 0.875
